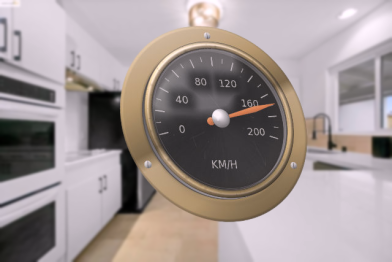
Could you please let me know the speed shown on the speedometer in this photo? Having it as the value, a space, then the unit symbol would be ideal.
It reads 170 km/h
